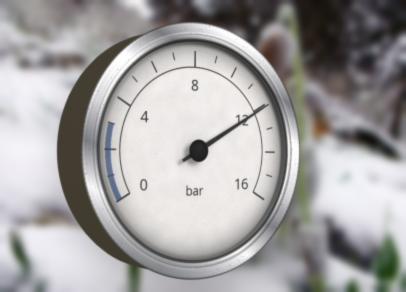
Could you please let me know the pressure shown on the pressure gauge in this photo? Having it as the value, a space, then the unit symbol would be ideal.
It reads 12 bar
